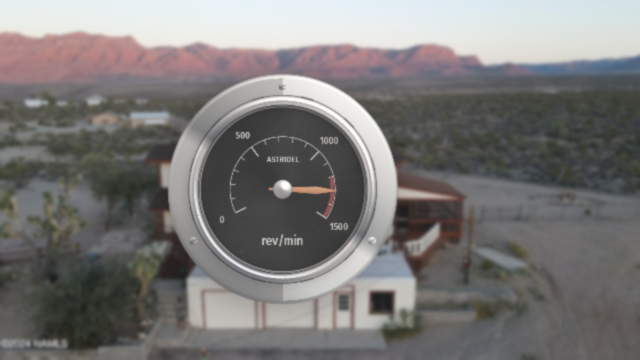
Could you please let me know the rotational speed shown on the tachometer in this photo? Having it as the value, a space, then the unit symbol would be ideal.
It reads 1300 rpm
